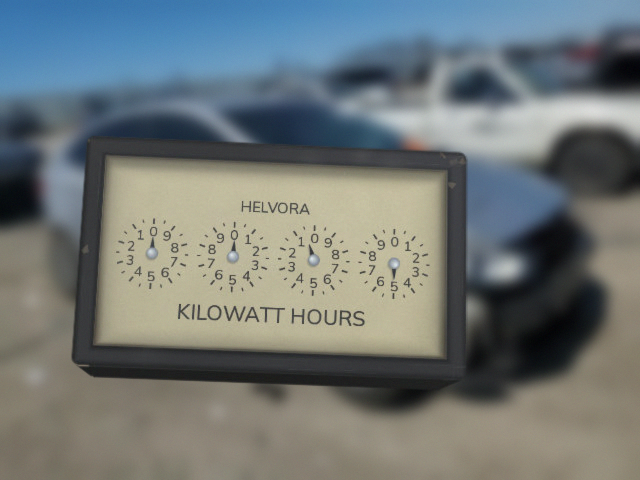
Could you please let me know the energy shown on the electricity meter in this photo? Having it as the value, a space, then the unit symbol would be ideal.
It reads 5 kWh
